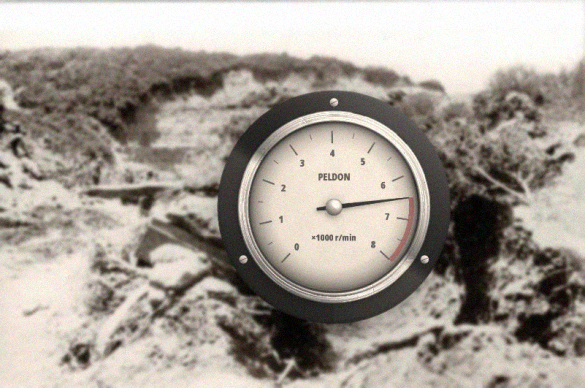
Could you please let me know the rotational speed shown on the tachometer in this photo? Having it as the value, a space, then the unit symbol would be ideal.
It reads 6500 rpm
